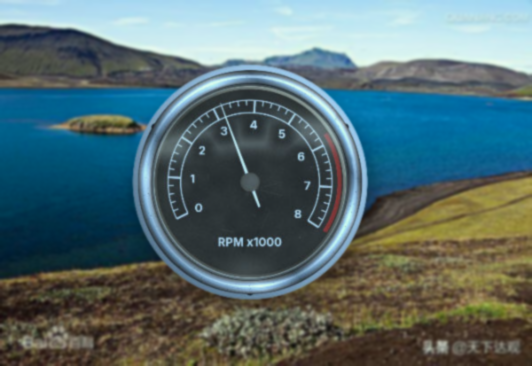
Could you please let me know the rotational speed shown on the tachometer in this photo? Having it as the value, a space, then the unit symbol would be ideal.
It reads 3200 rpm
